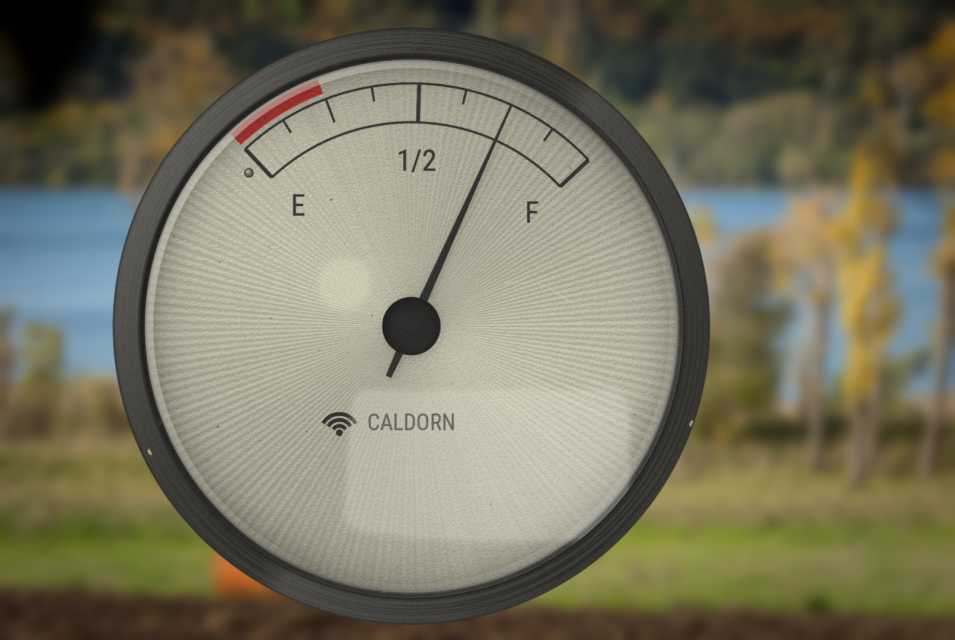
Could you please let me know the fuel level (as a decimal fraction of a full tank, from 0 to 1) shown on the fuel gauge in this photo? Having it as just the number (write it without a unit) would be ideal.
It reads 0.75
